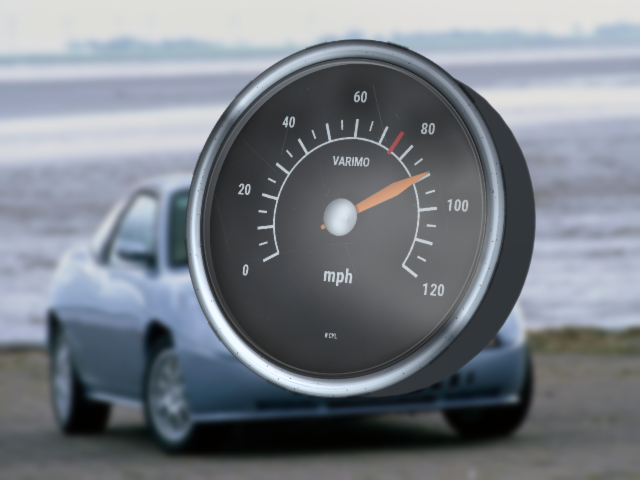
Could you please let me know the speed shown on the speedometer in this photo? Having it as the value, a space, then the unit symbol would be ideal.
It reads 90 mph
